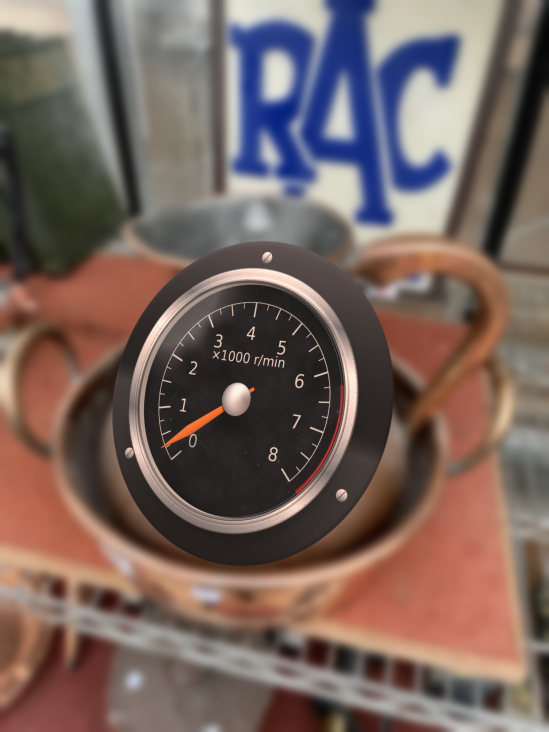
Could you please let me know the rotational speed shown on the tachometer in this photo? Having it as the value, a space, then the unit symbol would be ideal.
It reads 250 rpm
